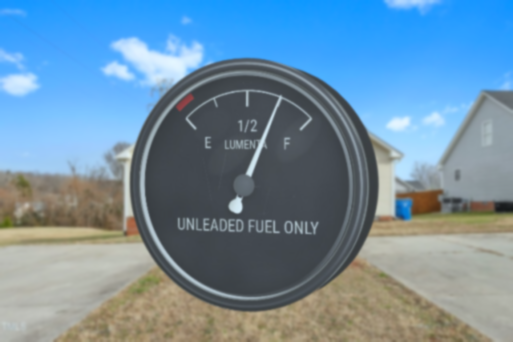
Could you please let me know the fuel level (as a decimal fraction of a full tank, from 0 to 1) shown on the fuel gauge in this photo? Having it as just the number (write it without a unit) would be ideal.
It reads 0.75
